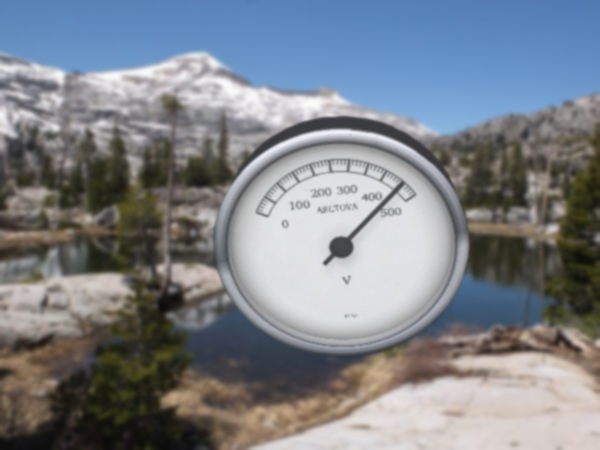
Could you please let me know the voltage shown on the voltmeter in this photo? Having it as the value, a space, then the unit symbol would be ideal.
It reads 450 V
